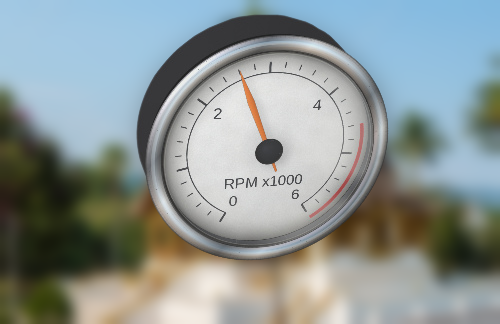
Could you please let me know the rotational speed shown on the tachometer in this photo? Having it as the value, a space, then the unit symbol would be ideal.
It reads 2600 rpm
